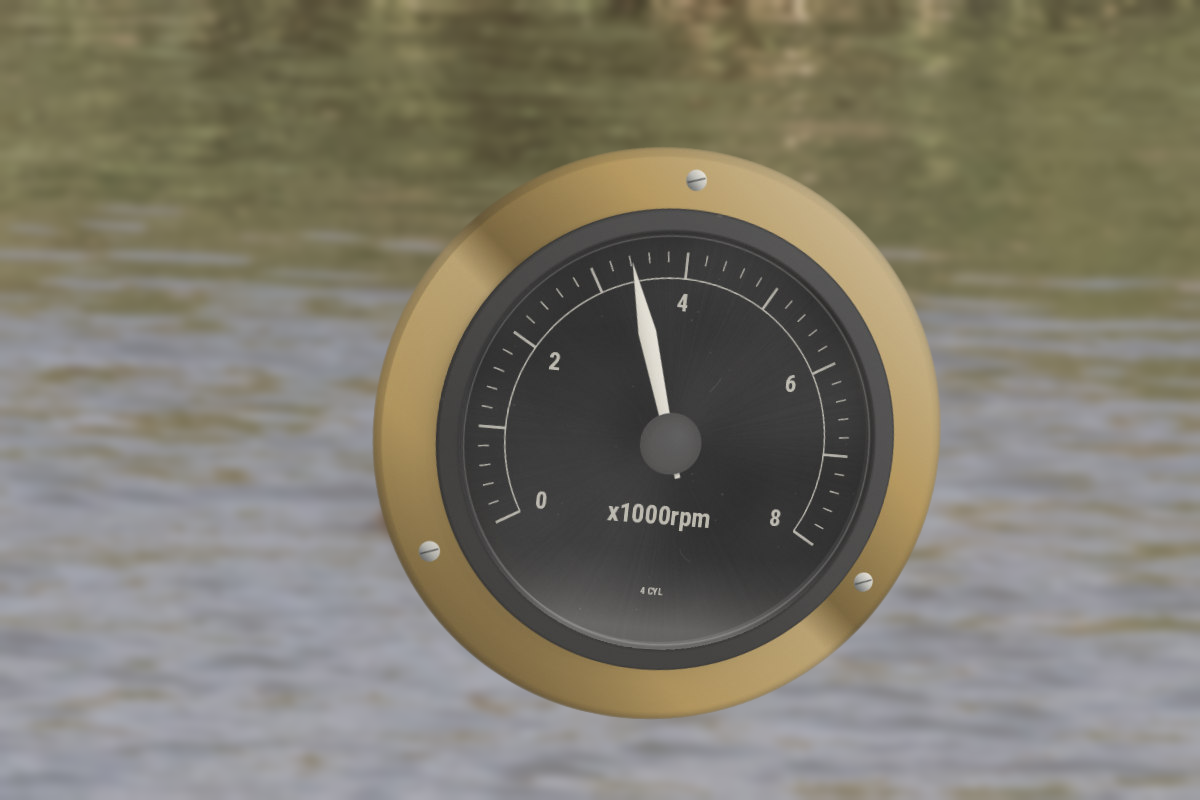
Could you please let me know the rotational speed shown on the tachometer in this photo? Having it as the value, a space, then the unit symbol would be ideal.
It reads 3400 rpm
